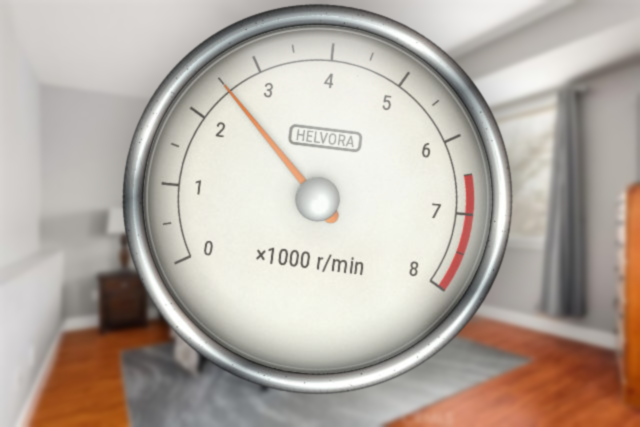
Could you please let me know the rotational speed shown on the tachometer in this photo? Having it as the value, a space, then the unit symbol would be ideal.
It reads 2500 rpm
